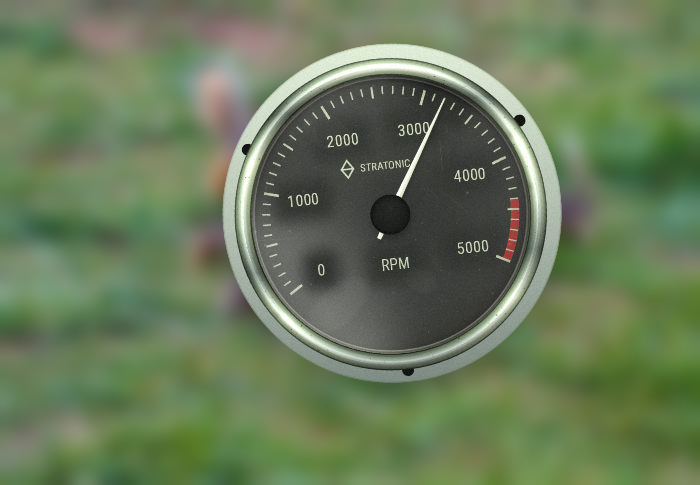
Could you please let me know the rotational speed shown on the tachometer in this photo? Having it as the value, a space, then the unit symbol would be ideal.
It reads 3200 rpm
